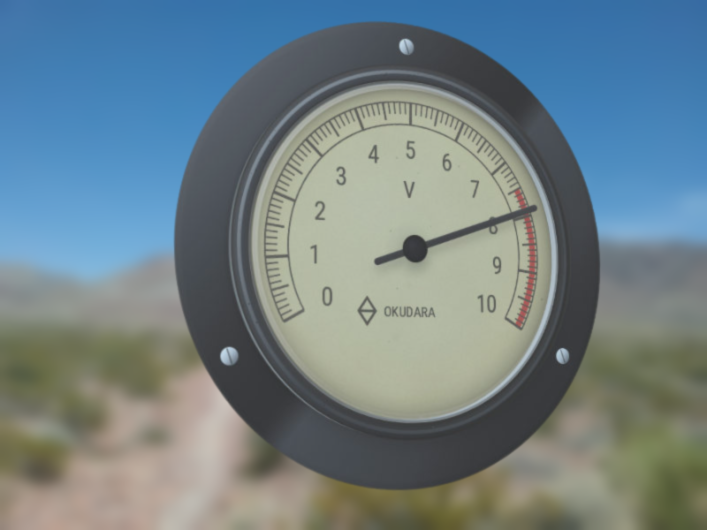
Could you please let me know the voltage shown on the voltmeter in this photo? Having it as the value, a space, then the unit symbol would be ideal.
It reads 7.9 V
